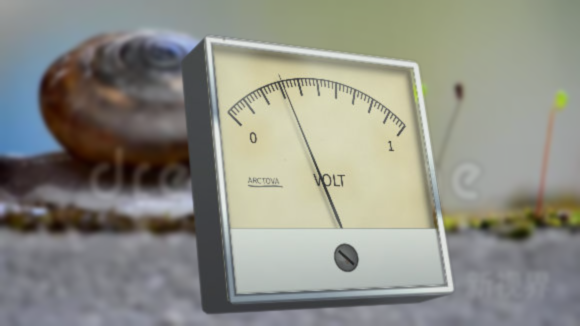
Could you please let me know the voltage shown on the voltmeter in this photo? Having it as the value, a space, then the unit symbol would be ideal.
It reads 0.3 V
